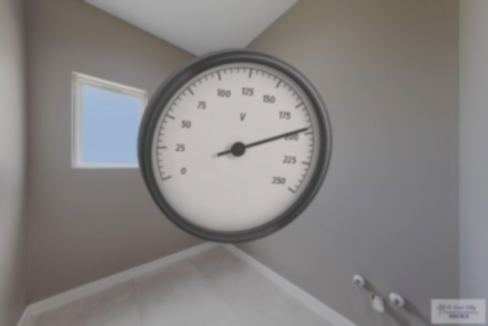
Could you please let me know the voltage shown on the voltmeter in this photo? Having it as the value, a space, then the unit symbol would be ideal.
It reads 195 V
